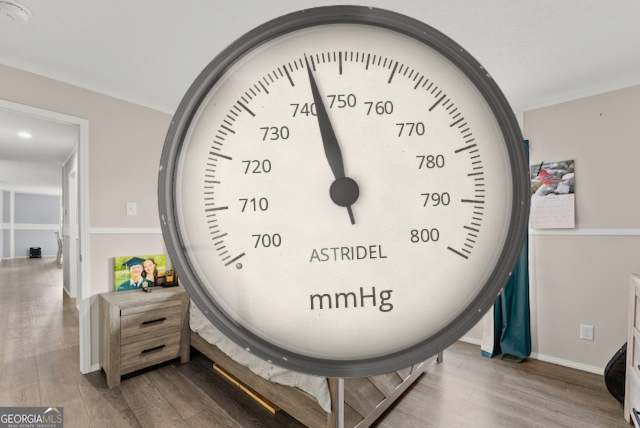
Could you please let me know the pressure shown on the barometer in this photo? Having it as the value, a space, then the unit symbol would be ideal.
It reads 744 mmHg
